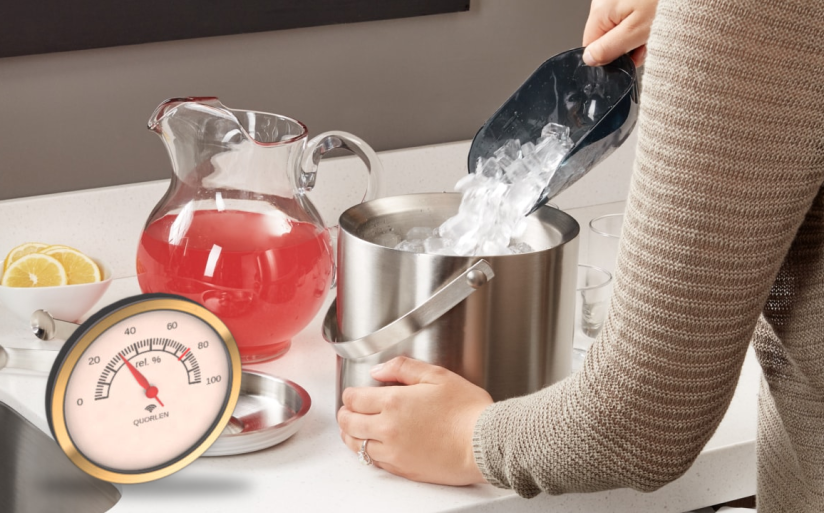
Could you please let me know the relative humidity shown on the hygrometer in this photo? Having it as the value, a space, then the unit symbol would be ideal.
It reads 30 %
